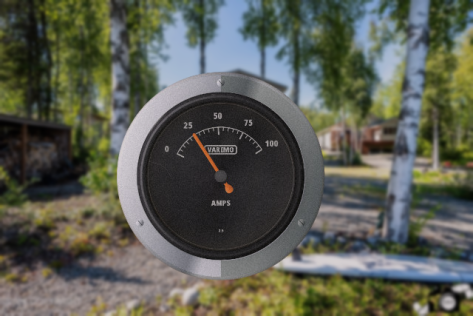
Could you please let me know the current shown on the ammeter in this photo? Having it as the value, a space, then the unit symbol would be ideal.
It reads 25 A
